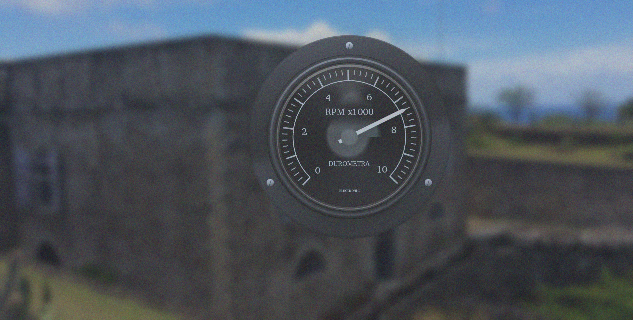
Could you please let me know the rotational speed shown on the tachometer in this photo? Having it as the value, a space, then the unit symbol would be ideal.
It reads 7400 rpm
